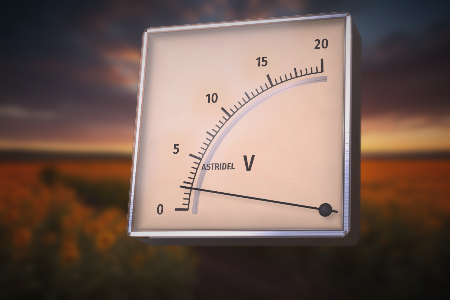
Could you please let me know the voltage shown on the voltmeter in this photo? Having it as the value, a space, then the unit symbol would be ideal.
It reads 2 V
